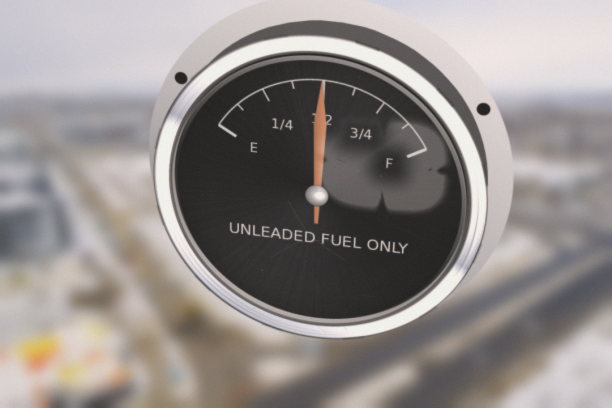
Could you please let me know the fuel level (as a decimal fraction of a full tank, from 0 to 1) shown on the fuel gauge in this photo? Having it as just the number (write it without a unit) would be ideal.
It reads 0.5
